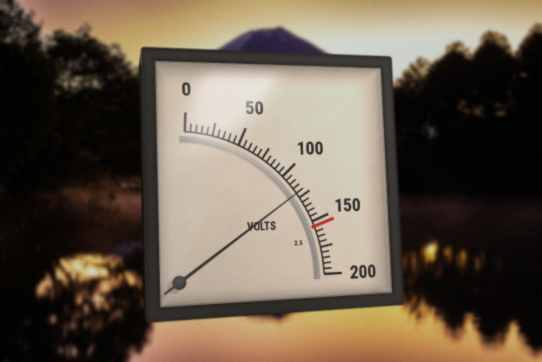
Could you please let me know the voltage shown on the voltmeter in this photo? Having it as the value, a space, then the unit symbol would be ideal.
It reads 120 V
